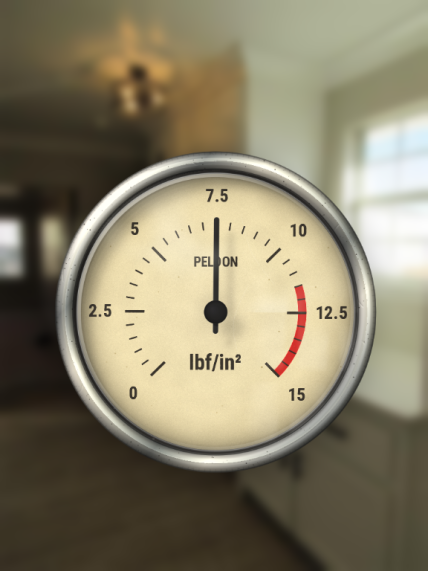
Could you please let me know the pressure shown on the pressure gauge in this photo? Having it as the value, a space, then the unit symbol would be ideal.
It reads 7.5 psi
